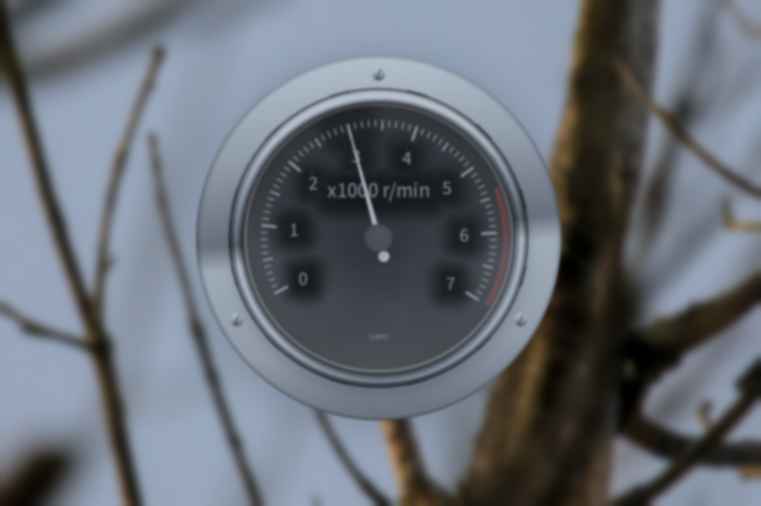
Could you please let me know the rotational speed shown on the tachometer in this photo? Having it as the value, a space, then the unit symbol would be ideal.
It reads 3000 rpm
